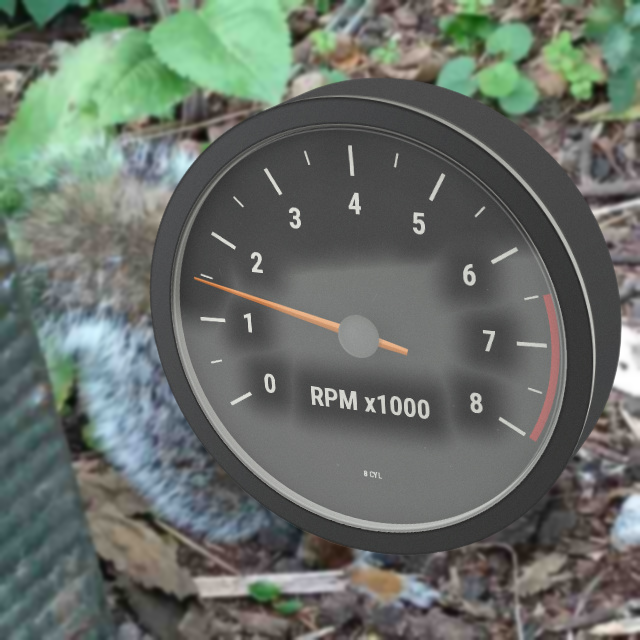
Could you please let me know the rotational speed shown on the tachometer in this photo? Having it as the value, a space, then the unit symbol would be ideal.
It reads 1500 rpm
